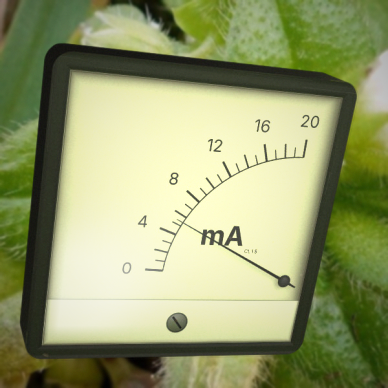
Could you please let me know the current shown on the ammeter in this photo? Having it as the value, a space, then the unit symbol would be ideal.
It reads 5.5 mA
